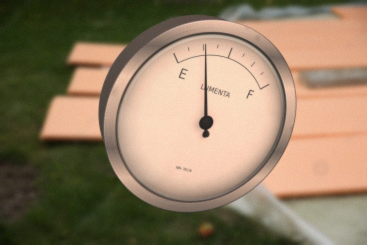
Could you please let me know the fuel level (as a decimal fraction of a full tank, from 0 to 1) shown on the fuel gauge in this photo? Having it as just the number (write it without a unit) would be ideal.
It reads 0.25
